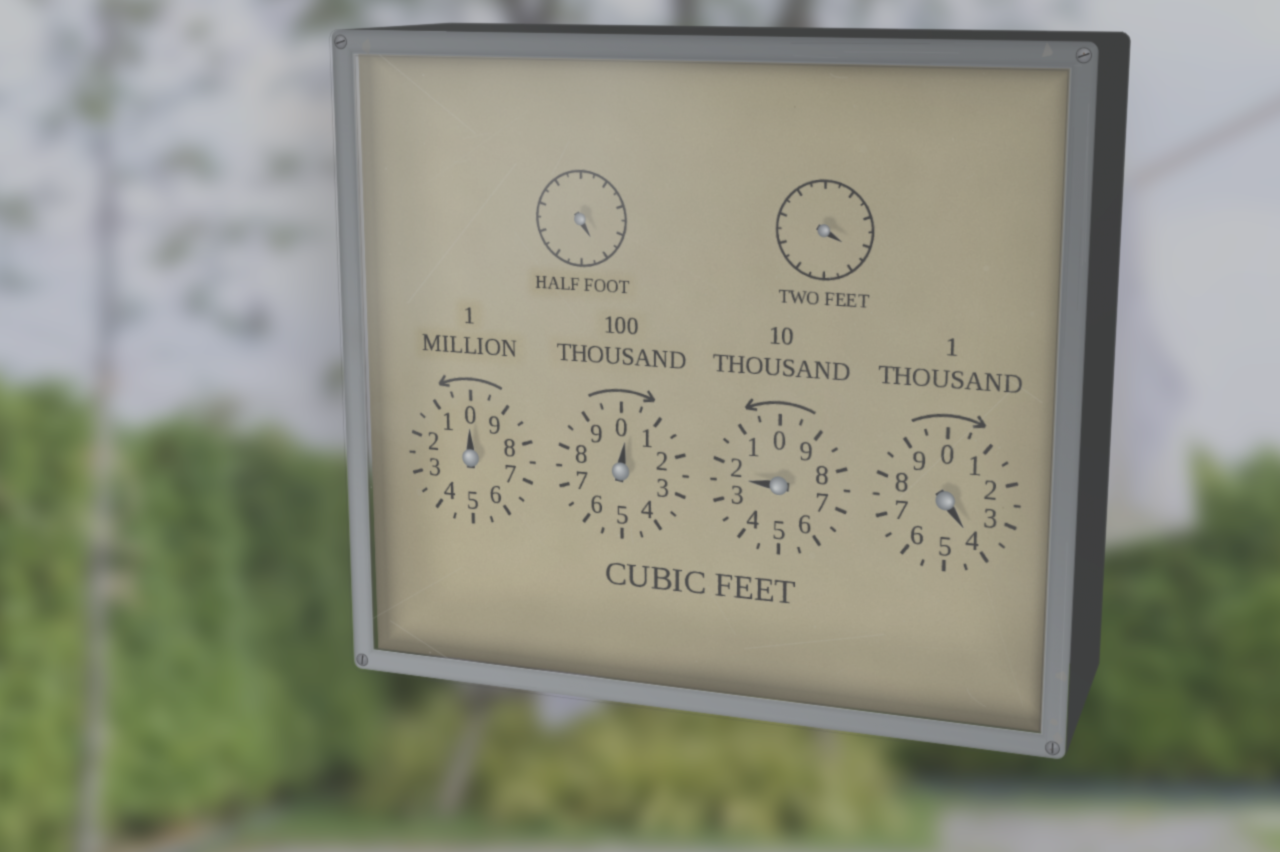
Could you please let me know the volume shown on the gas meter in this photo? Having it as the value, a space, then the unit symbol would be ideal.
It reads 2400 ft³
